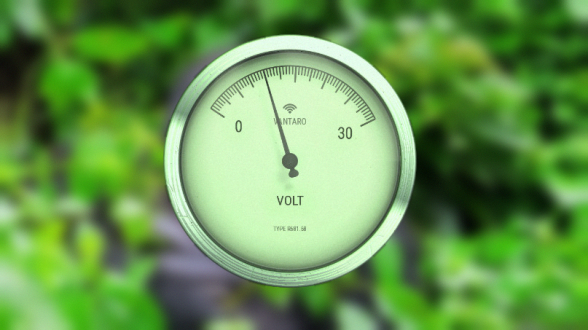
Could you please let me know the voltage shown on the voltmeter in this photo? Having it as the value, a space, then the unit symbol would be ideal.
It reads 10 V
